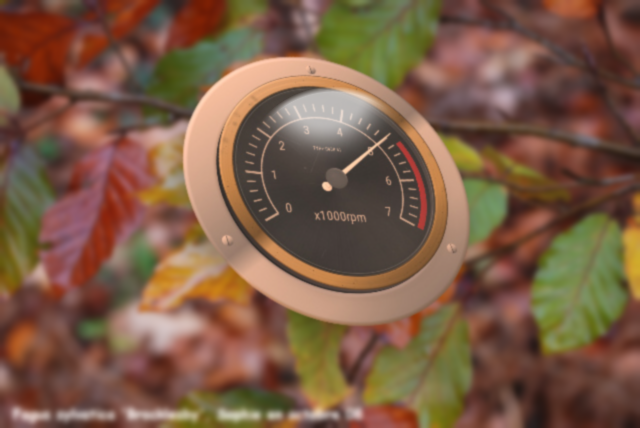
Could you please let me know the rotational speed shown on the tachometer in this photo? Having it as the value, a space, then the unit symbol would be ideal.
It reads 5000 rpm
